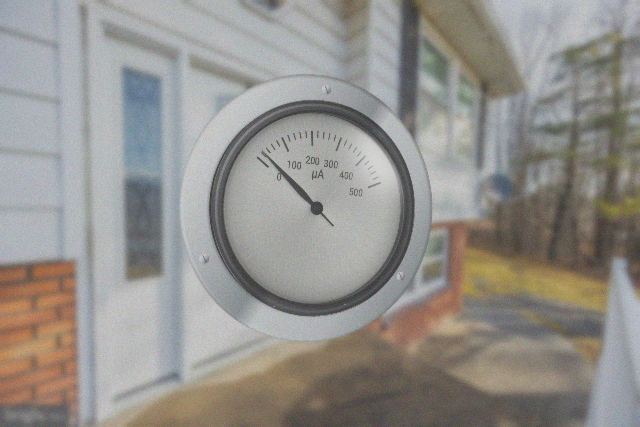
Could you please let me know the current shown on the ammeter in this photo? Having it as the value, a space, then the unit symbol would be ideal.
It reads 20 µA
